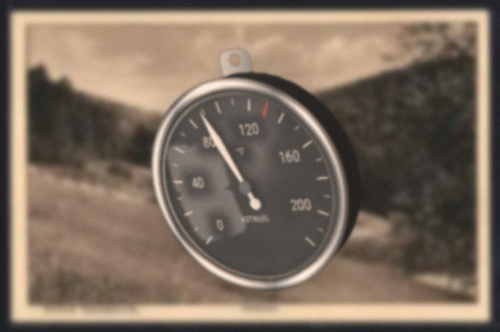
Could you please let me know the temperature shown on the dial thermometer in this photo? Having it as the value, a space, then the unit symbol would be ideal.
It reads 90 °F
